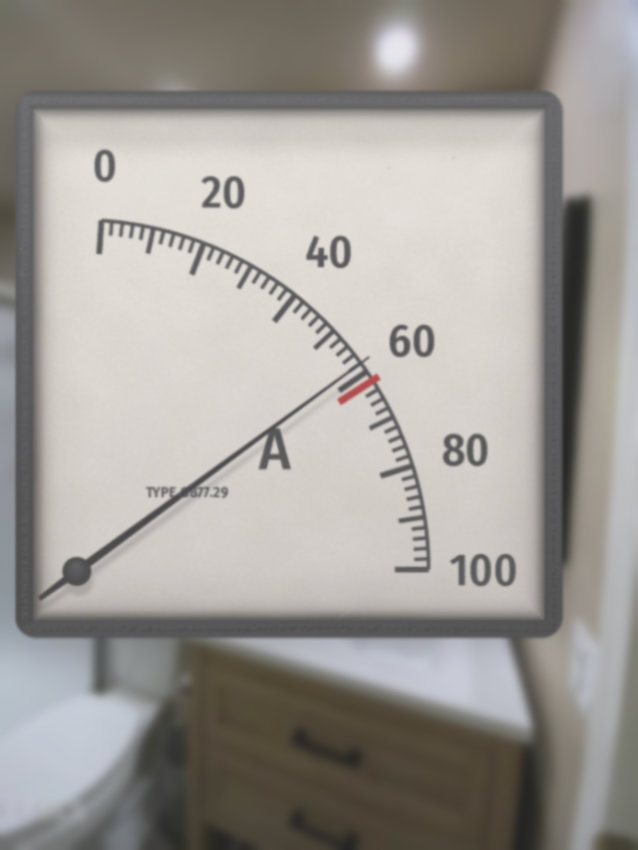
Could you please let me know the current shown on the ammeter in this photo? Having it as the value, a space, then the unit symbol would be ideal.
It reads 58 A
